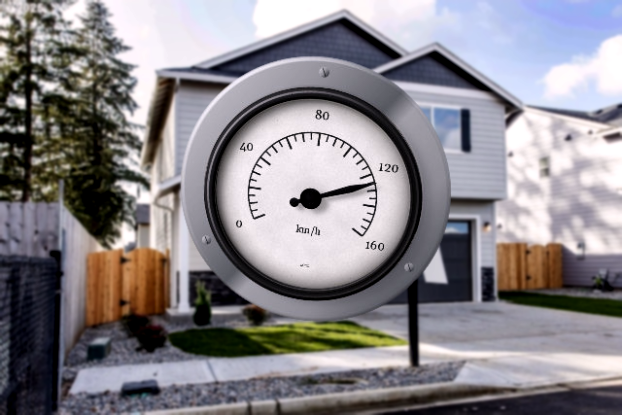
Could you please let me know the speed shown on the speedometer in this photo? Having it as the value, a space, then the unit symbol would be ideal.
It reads 125 km/h
